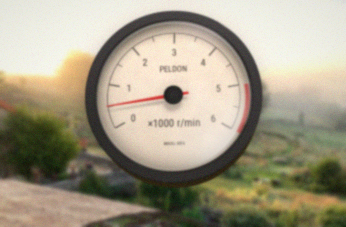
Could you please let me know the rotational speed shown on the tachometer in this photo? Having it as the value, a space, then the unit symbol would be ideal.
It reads 500 rpm
